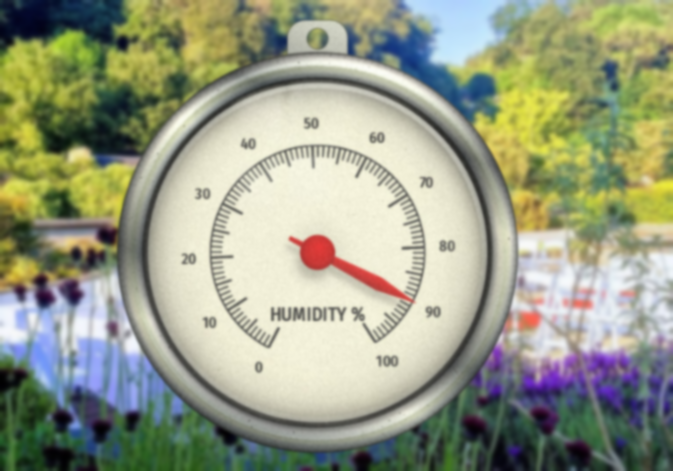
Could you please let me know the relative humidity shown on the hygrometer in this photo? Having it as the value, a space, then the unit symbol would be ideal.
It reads 90 %
